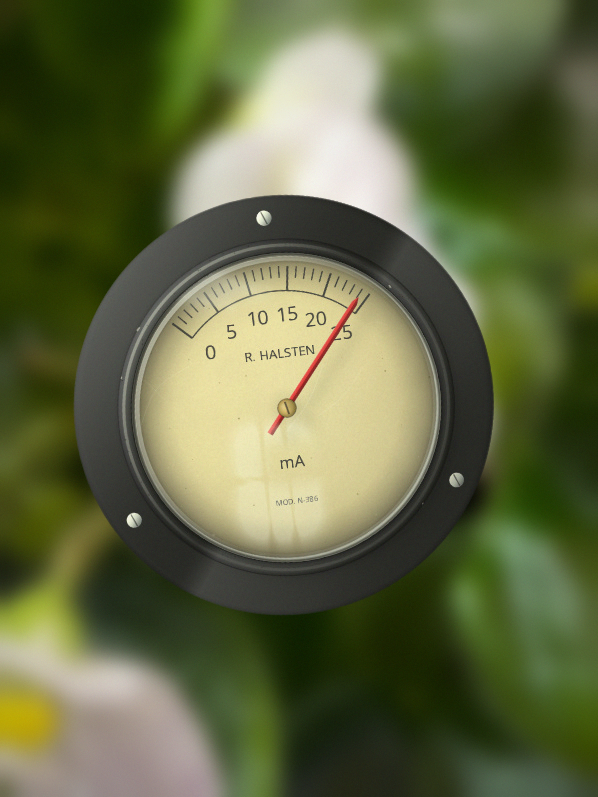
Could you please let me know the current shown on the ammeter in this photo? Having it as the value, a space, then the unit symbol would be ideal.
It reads 24 mA
